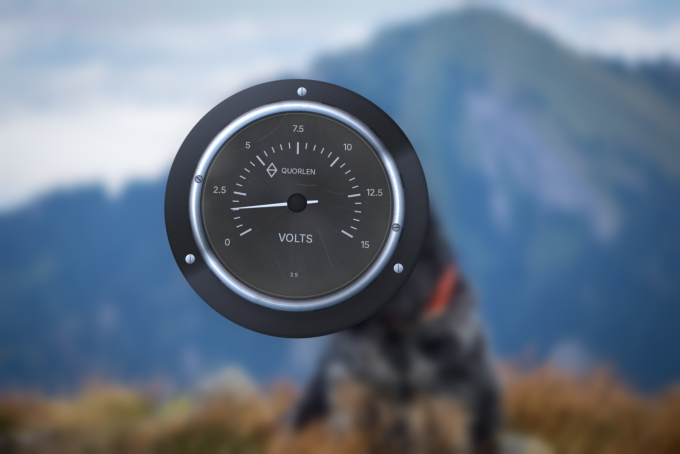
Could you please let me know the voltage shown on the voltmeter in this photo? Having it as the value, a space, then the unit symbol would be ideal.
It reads 1.5 V
